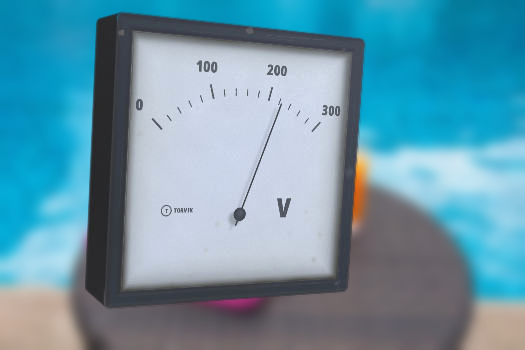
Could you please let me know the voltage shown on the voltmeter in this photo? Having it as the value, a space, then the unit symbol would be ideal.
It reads 220 V
